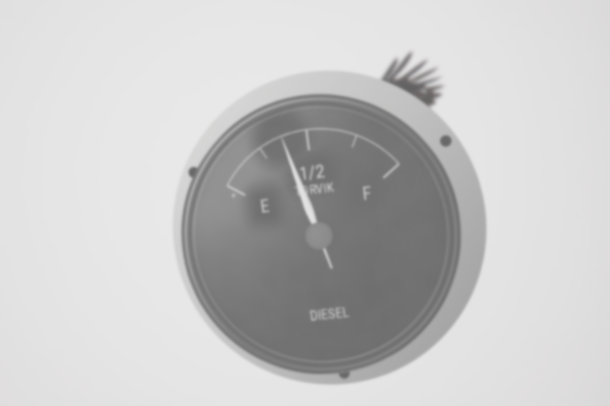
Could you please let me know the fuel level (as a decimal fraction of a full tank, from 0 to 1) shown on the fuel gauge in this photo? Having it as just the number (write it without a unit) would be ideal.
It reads 0.375
